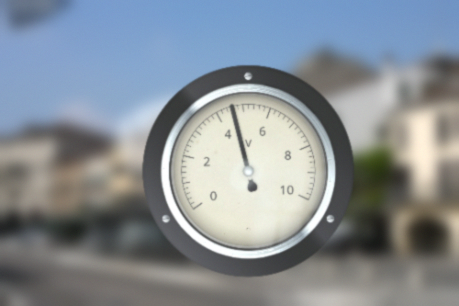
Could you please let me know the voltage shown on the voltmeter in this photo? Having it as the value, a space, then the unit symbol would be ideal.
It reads 4.6 V
